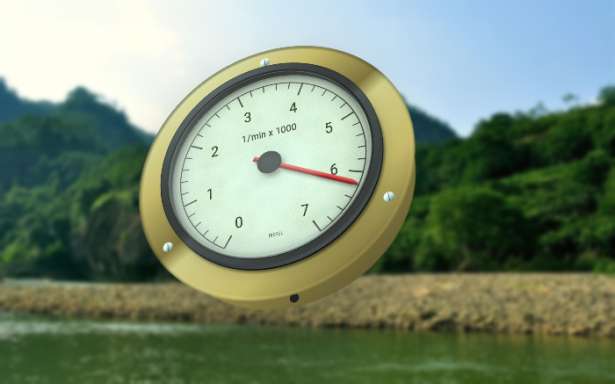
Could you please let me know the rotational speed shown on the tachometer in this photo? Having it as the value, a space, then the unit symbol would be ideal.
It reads 6200 rpm
